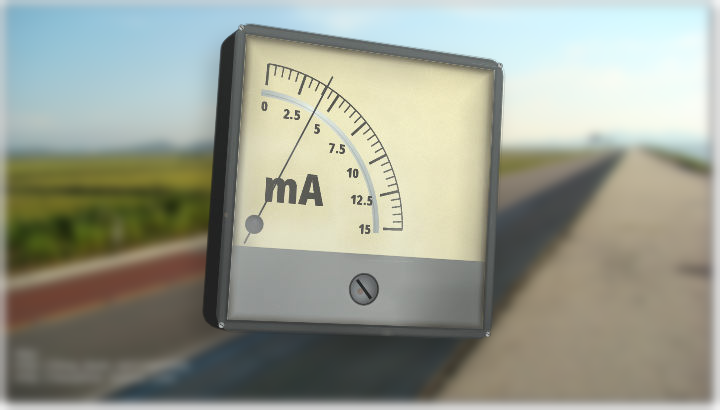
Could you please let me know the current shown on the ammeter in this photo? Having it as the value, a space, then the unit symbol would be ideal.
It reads 4 mA
